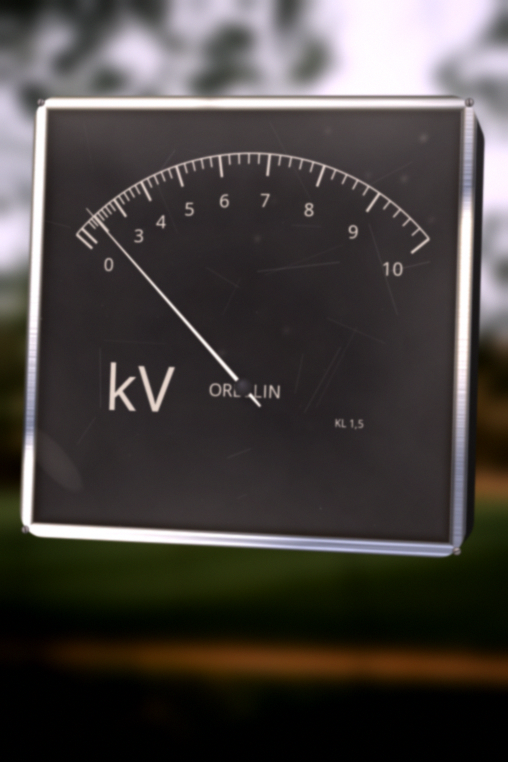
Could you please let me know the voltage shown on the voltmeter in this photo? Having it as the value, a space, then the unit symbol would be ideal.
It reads 2 kV
